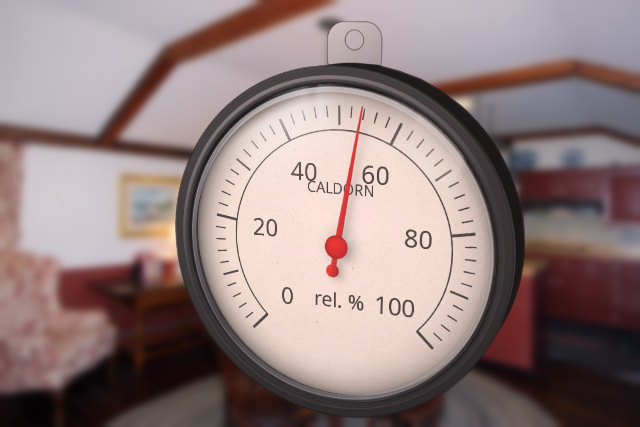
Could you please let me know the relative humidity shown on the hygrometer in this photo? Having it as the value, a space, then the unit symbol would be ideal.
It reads 54 %
